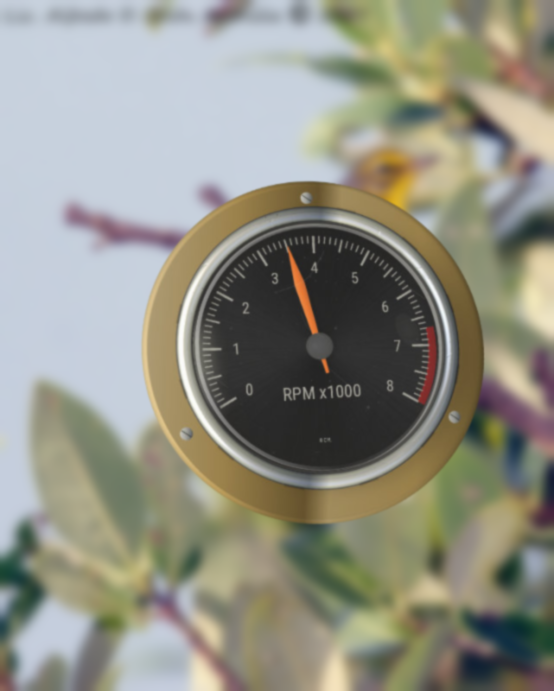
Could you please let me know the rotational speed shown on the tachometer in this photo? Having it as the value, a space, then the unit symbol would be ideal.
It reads 3500 rpm
